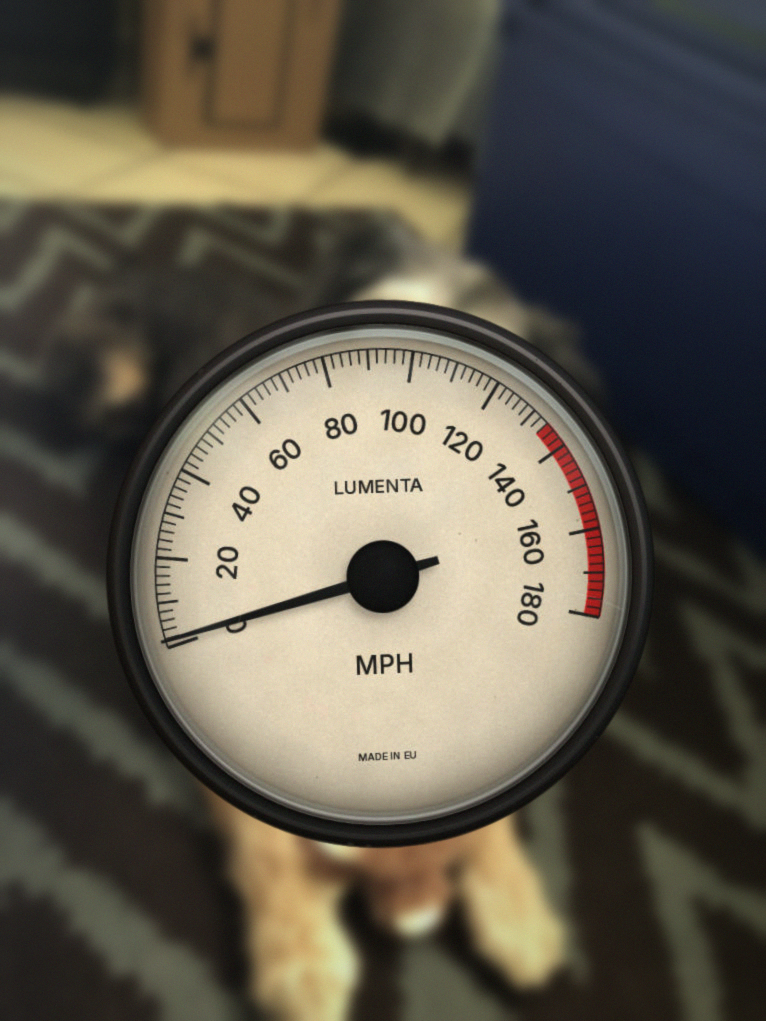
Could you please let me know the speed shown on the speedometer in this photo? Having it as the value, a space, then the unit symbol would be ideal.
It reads 2 mph
